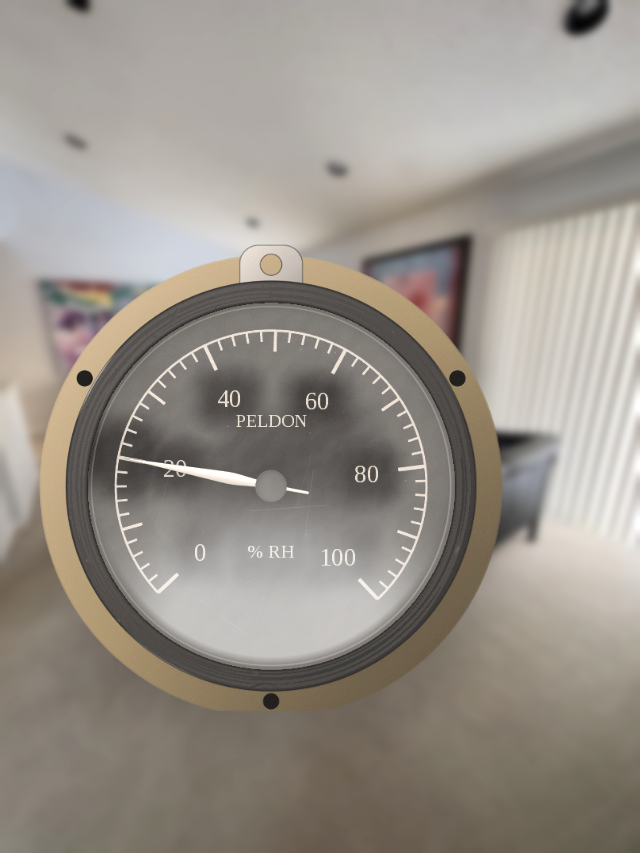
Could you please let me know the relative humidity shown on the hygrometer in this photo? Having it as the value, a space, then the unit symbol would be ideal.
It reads 20 %
